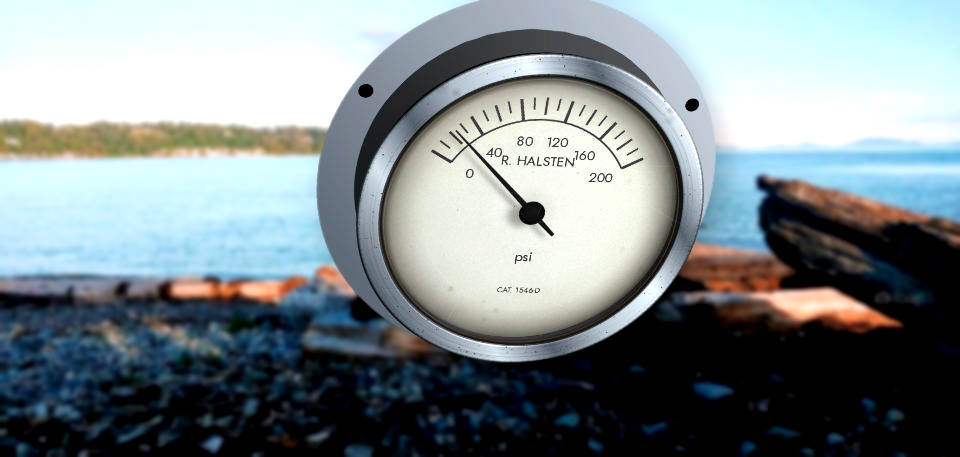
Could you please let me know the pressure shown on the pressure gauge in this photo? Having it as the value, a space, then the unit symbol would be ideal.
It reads 25 psi
